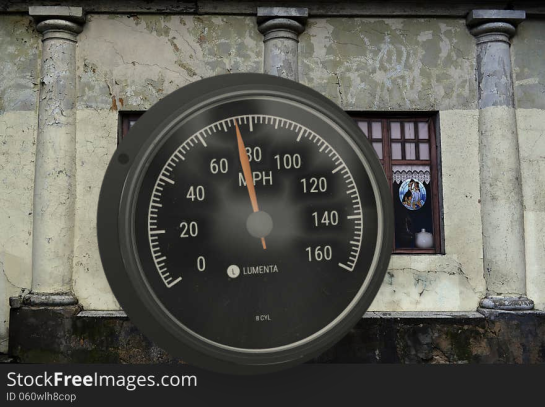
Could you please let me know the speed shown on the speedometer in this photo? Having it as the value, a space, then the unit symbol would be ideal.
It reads 74 mph
